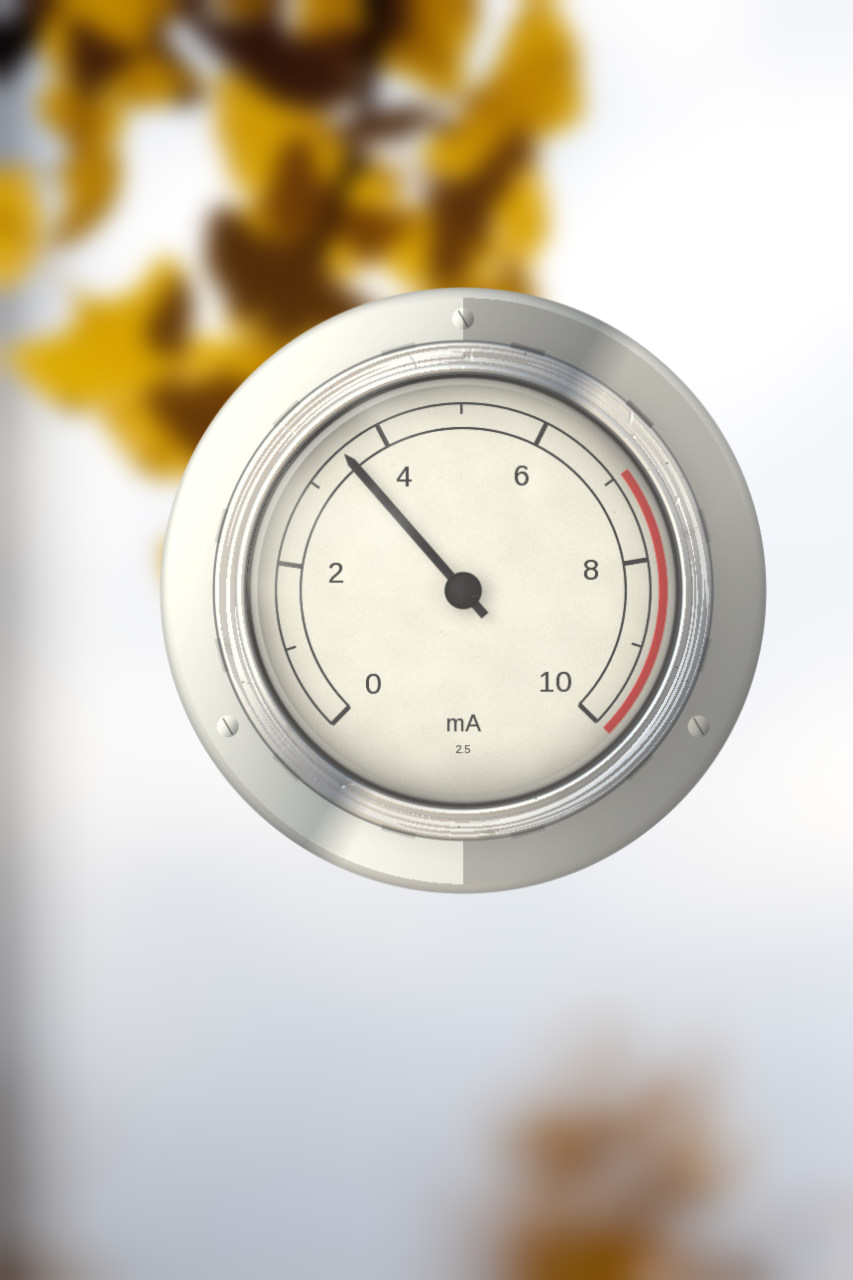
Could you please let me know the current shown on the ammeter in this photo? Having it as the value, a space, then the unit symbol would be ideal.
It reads 3.5 mA
